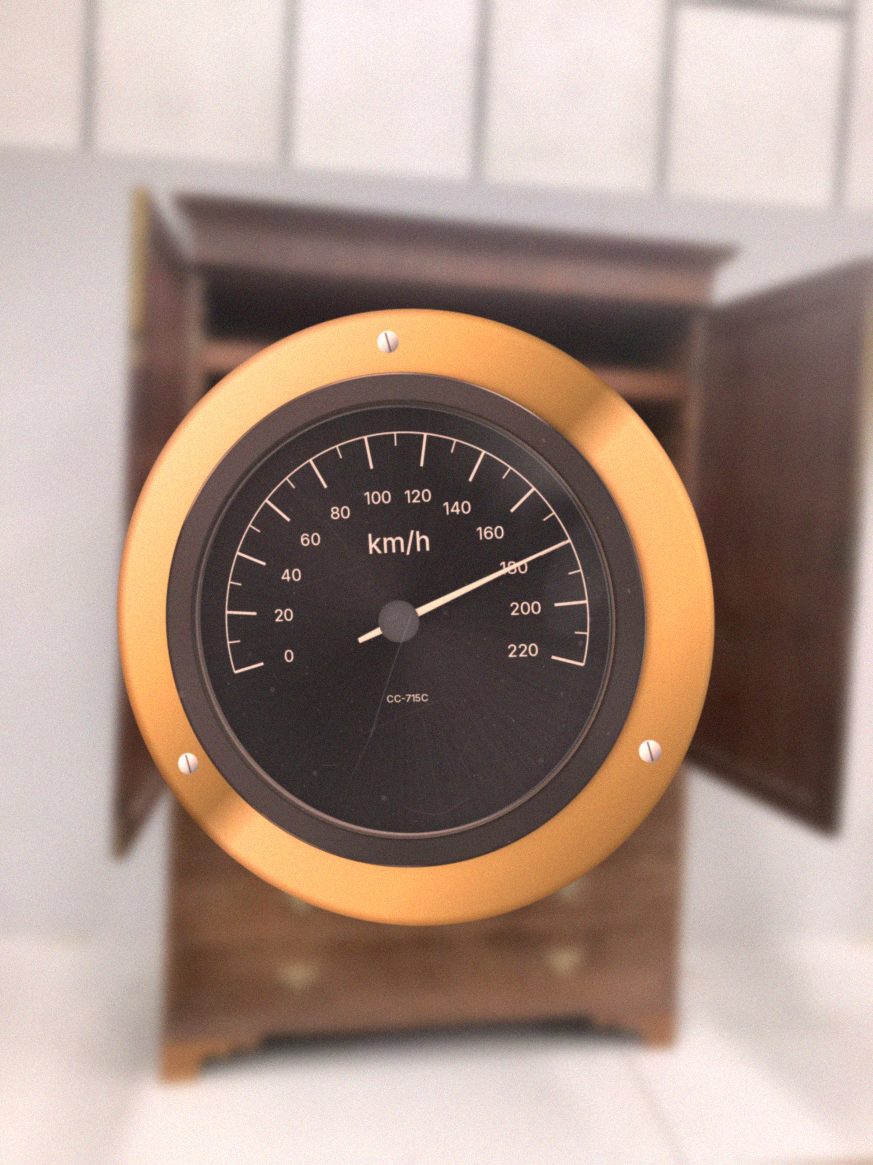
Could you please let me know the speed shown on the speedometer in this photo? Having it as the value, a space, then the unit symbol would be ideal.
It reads 180 km/h
